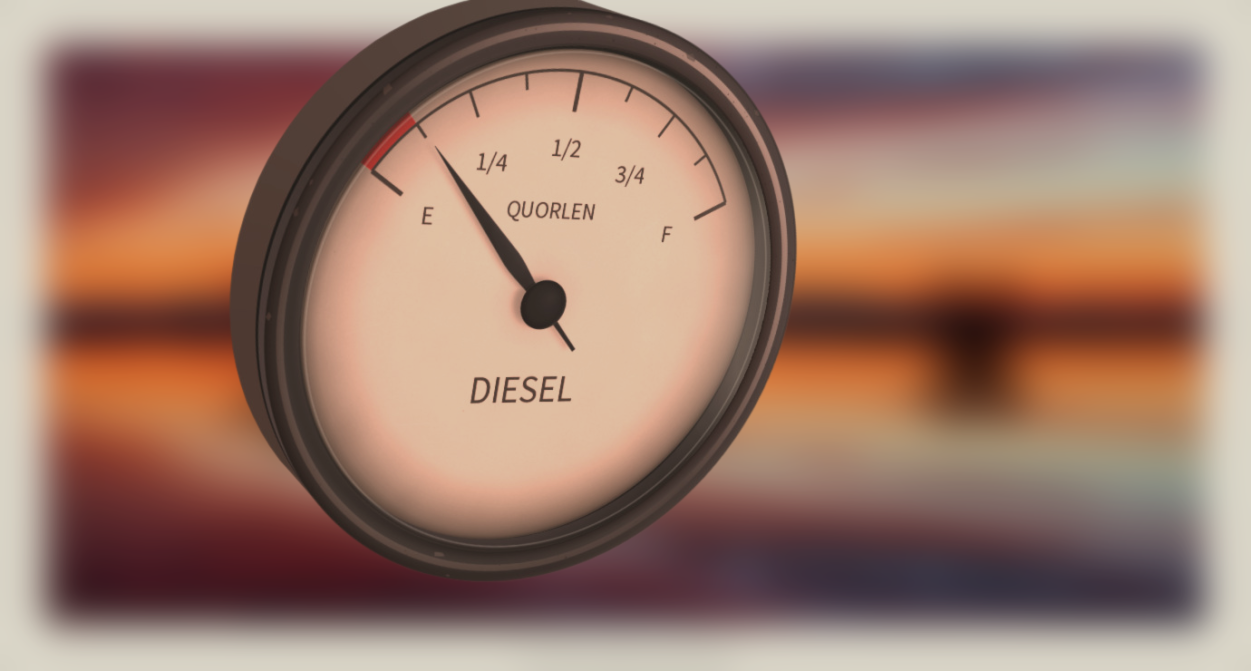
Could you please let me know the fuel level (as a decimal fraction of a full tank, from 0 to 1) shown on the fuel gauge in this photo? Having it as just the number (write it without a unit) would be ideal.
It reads 0.125
